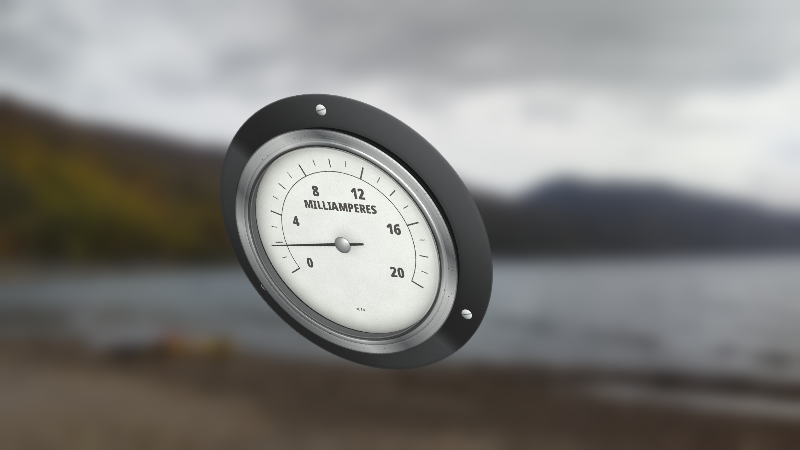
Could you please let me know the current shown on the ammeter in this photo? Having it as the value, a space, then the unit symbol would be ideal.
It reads 2 mA
